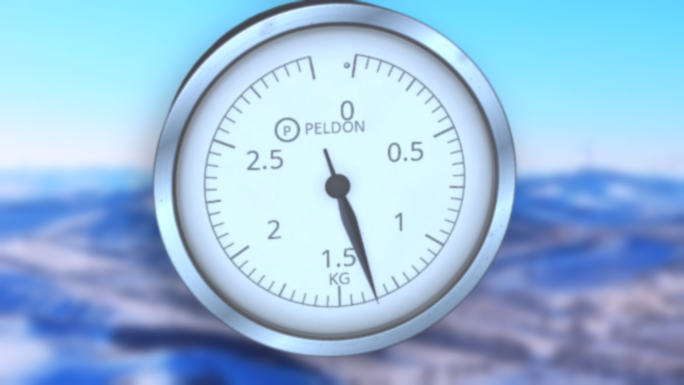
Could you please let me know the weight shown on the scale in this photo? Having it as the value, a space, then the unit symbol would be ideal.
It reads 1.35 kg
